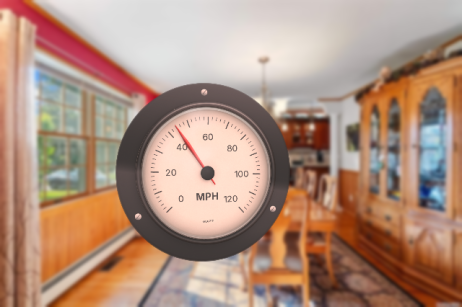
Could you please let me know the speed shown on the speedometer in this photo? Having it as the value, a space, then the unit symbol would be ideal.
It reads 44 mph
